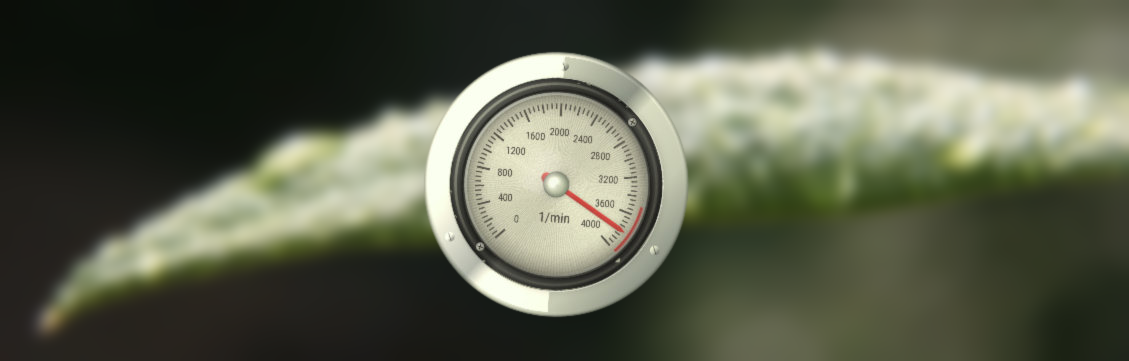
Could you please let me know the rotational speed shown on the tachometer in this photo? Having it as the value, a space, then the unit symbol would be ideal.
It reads 3800 rpm
